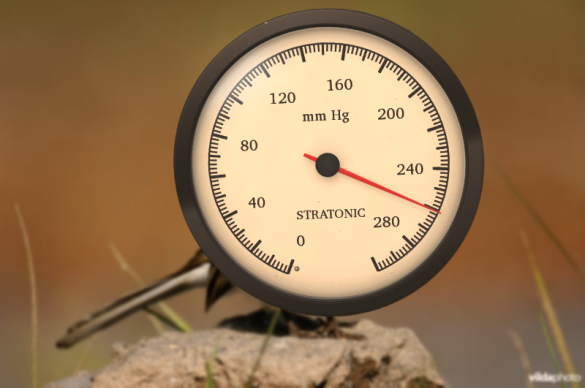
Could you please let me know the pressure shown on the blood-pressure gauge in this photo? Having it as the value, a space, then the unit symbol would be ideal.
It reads 260 mmHg
